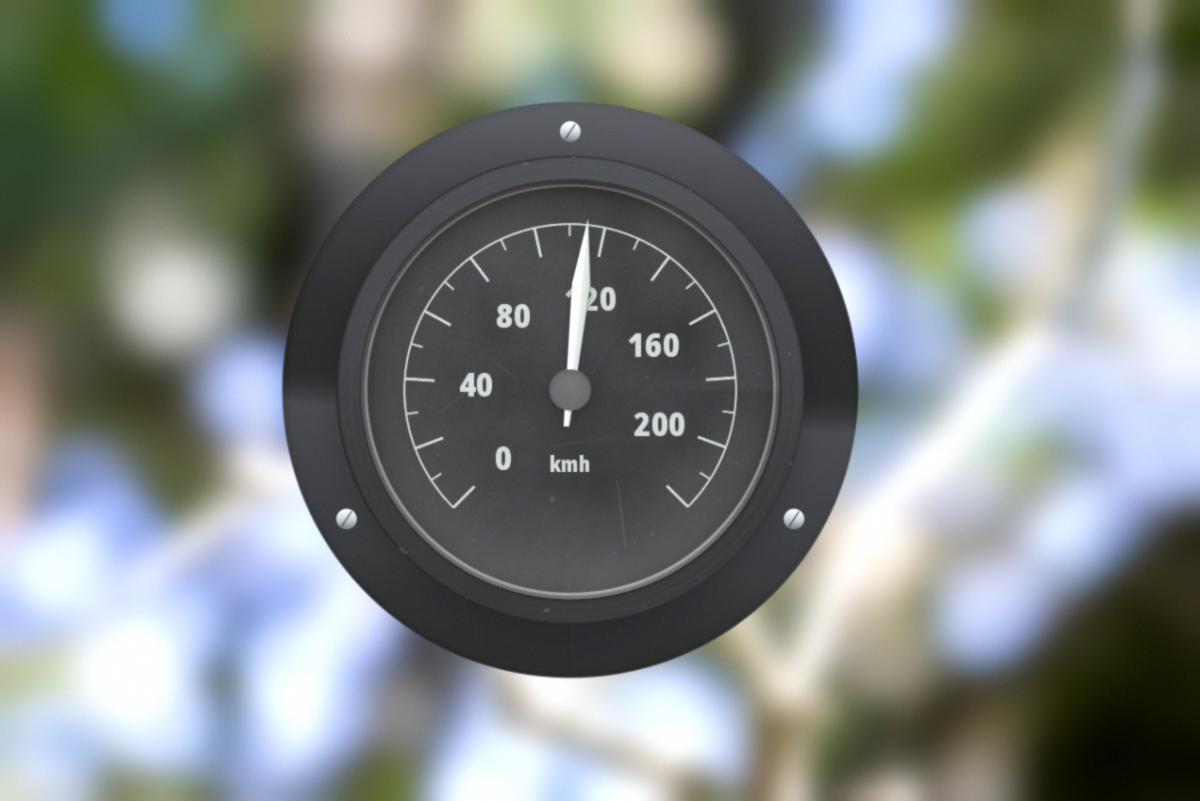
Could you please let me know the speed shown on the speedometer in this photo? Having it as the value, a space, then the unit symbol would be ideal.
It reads 115 km/h
